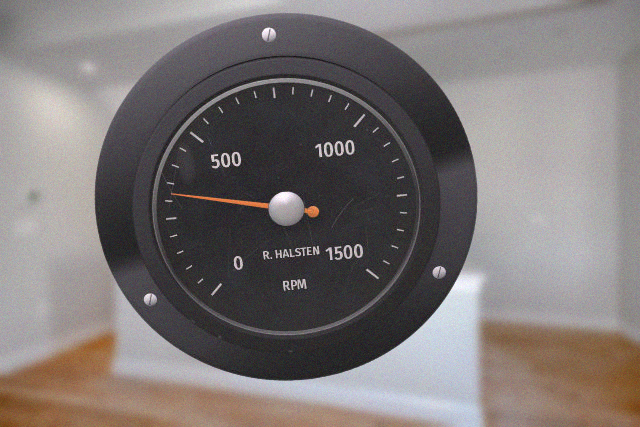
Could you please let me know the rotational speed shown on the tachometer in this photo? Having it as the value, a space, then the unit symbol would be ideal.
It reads 325 rpm
